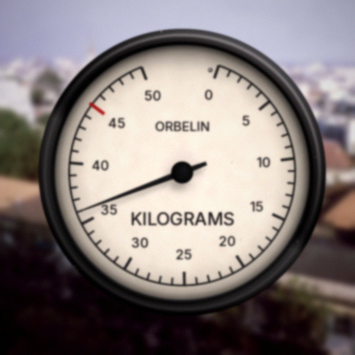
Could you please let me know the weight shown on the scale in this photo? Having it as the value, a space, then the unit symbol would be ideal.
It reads 36 kg
